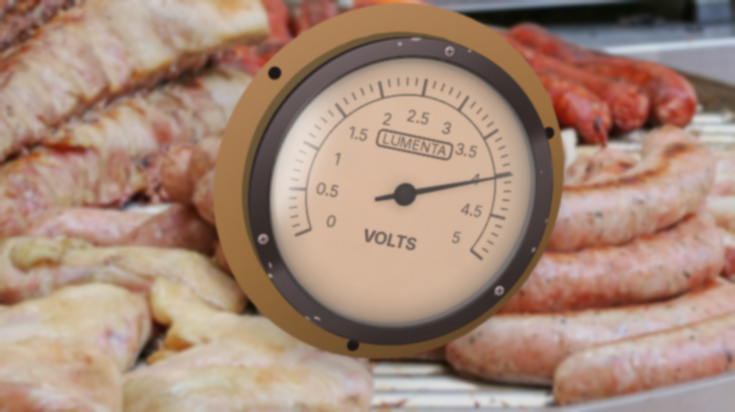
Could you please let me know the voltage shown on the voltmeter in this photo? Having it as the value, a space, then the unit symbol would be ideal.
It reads 4 V
